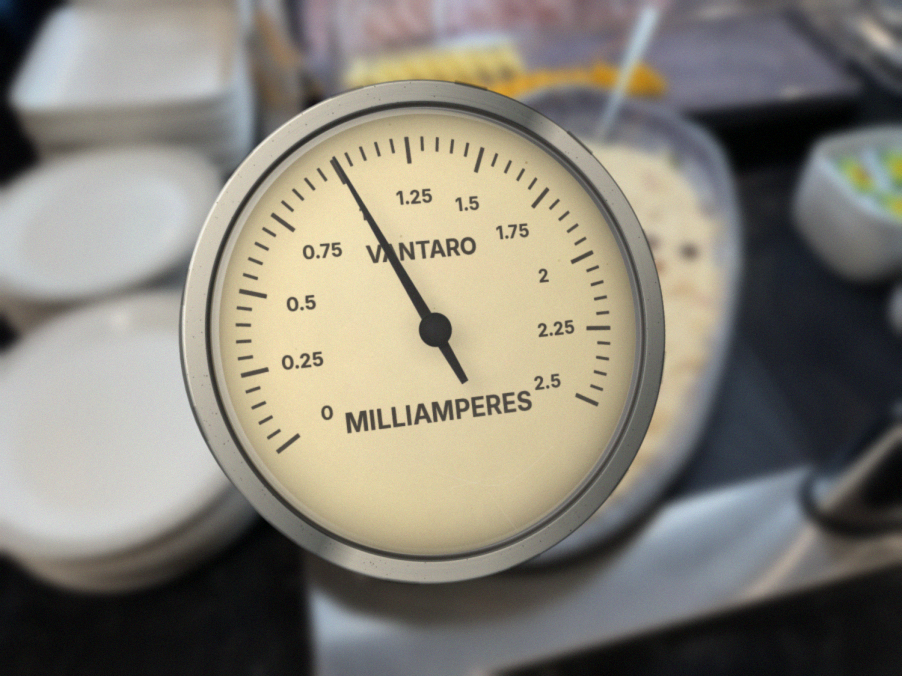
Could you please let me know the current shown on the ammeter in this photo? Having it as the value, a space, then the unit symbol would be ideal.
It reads 1 mA
